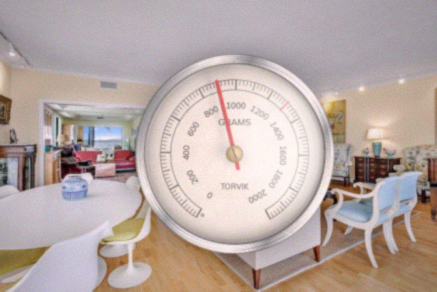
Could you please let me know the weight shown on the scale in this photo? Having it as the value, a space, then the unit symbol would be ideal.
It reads 900 g
